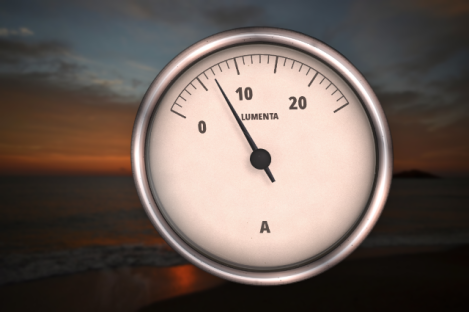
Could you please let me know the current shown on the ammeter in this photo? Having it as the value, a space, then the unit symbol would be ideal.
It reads 7 A
